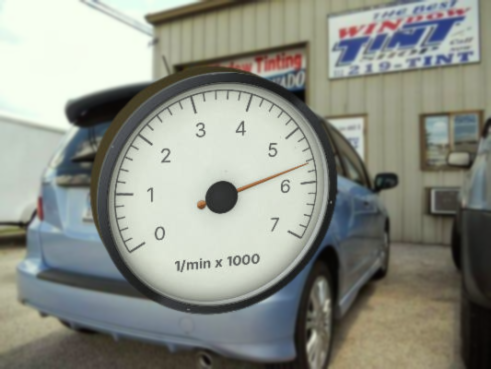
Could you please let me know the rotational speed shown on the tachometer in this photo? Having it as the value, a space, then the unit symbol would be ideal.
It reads 5600 rpm
